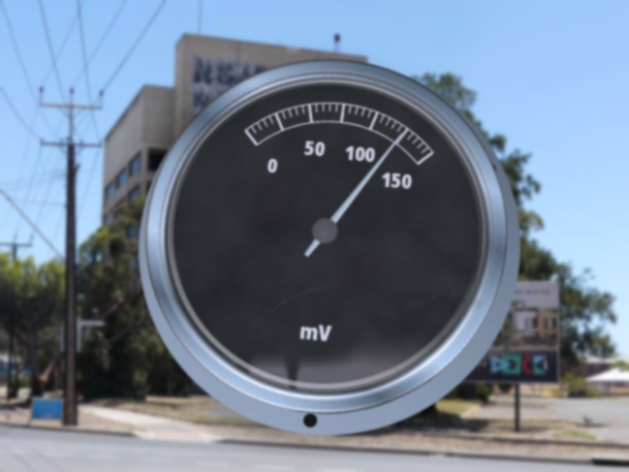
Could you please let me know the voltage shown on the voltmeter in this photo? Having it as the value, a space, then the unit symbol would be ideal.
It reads 125 mV
